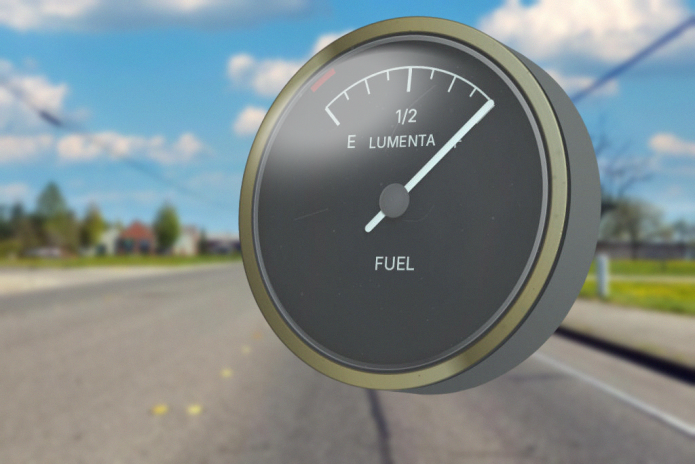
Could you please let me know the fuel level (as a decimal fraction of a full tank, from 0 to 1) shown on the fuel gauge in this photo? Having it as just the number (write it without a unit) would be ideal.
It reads 1
